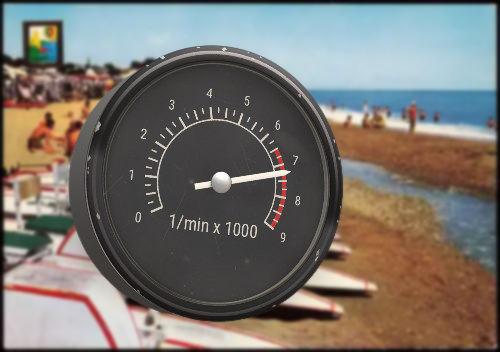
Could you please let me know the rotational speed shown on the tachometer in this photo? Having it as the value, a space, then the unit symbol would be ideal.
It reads 7250 rpm
